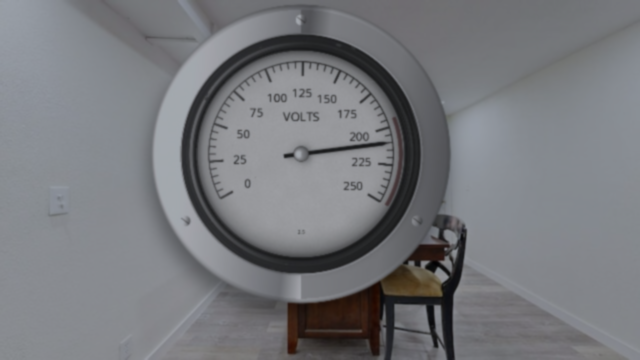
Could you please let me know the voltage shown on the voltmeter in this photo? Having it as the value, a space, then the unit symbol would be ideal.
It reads 210 V
